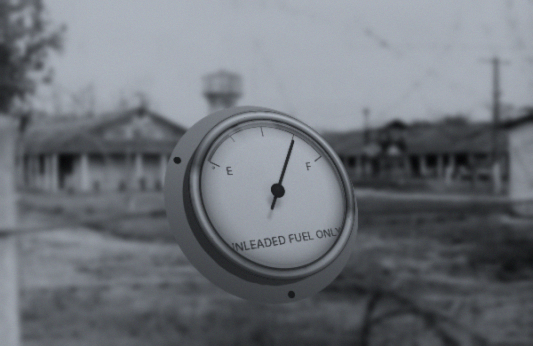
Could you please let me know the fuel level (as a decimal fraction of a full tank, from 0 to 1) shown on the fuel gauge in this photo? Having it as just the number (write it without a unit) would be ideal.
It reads 0.75
